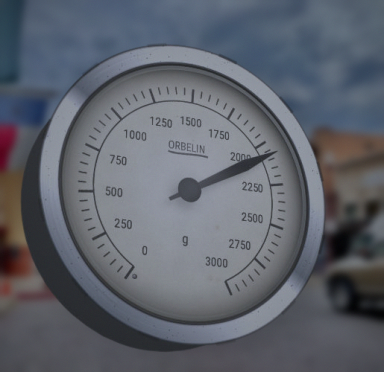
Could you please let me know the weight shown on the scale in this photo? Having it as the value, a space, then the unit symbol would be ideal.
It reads 2075 g
